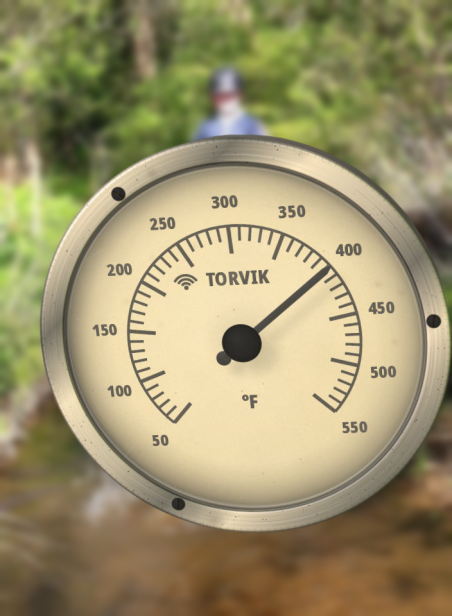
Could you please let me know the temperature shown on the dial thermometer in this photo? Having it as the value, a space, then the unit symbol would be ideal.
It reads 400 °F
